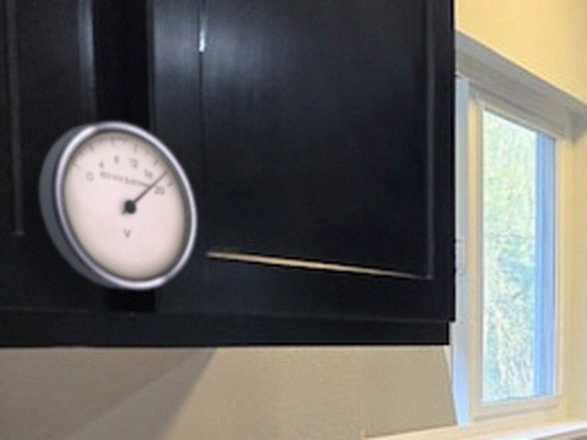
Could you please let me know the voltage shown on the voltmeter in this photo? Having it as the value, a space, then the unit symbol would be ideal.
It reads 18 V
